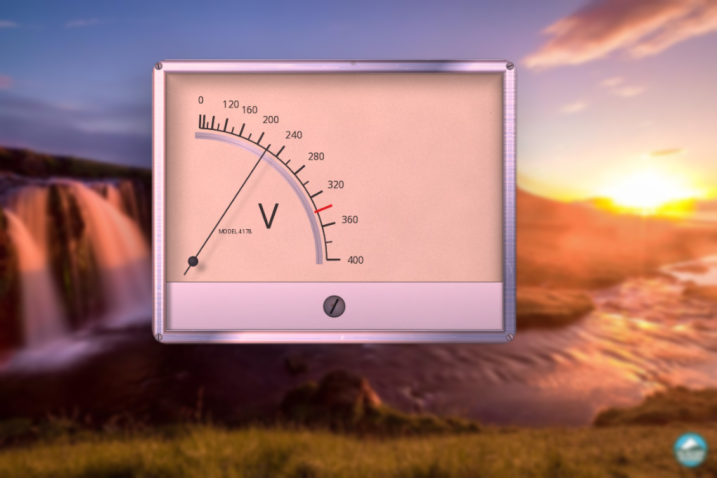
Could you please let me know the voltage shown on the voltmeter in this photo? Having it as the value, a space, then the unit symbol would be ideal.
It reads 220 V
